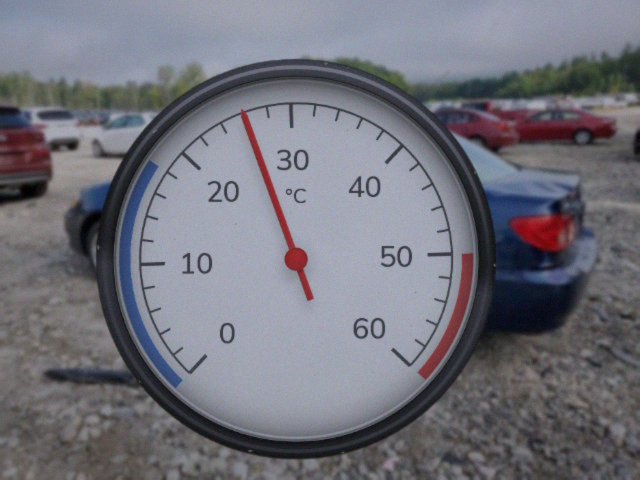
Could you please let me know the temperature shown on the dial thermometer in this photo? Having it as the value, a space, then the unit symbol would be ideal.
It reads 26 °C
